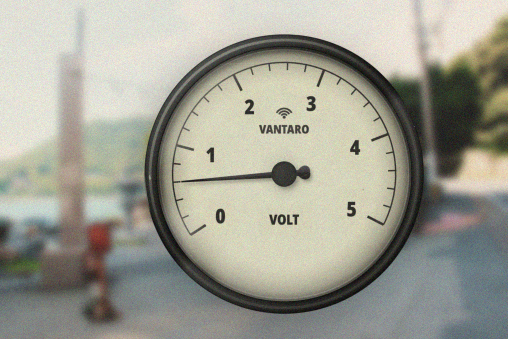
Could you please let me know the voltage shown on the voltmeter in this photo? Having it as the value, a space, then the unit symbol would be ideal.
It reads 0.6 V
